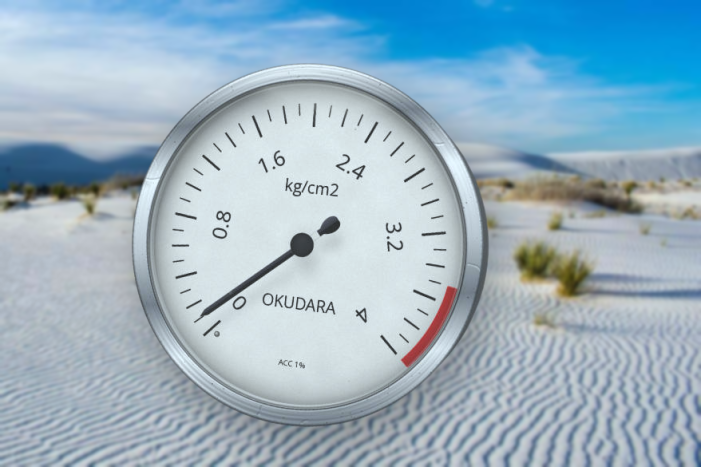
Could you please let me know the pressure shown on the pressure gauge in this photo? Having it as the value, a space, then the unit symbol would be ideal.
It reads 0.1 kg/cm²
